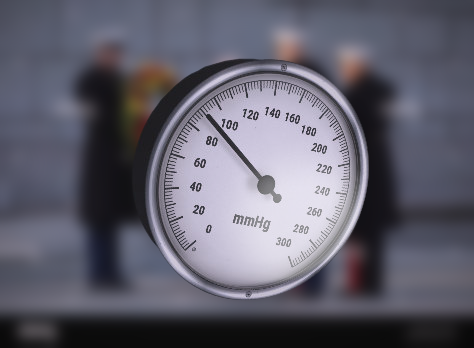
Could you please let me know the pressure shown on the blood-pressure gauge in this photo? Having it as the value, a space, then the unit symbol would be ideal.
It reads 90 mmHg
